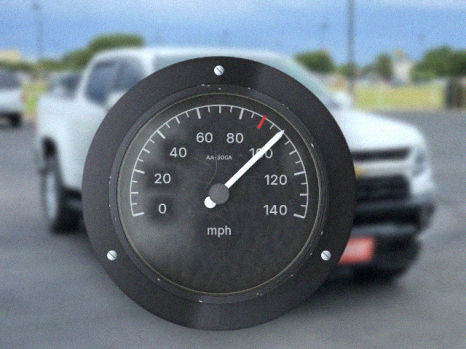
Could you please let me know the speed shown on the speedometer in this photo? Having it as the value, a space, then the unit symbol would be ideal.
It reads 100 mph
